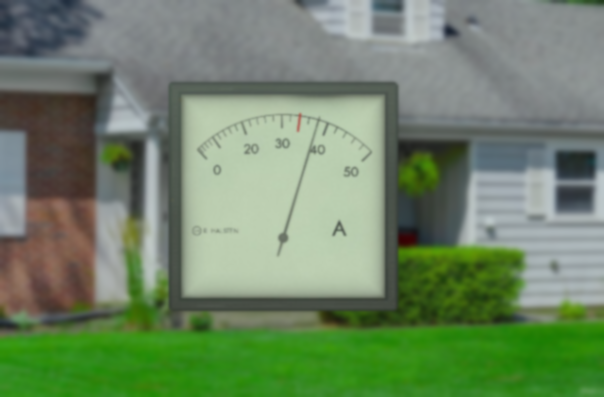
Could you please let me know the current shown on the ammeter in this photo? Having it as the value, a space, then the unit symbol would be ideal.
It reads 38 A
